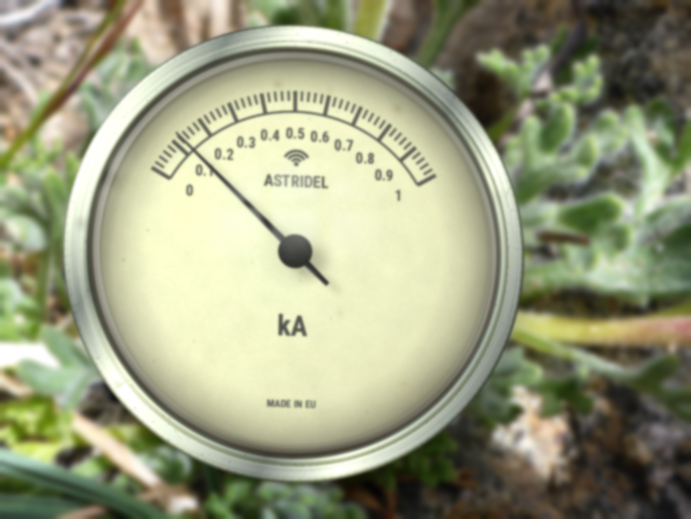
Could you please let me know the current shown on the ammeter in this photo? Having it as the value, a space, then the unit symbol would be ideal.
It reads 0.12 kA
